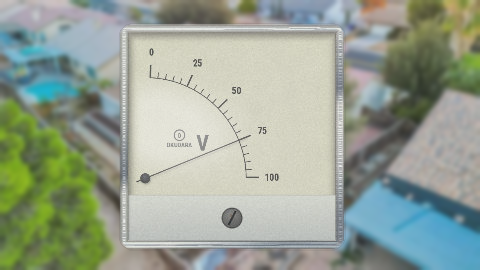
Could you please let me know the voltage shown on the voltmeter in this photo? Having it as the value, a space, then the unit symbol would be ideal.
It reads 75 V
